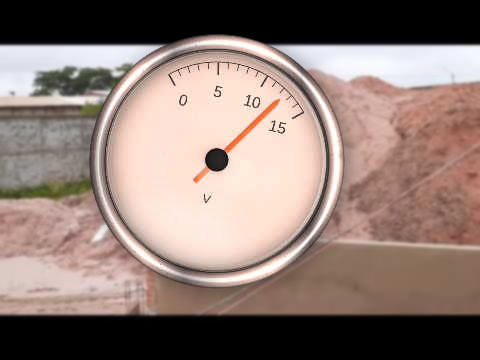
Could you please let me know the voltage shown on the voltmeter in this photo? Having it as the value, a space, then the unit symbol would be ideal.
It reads 12.5 V
